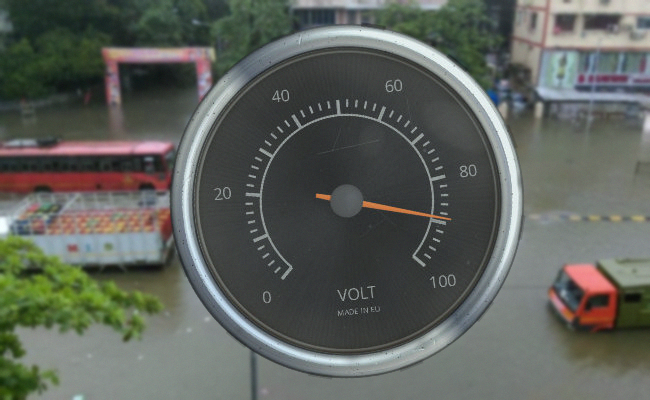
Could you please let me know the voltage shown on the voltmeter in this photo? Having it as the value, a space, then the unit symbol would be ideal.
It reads 89 V
